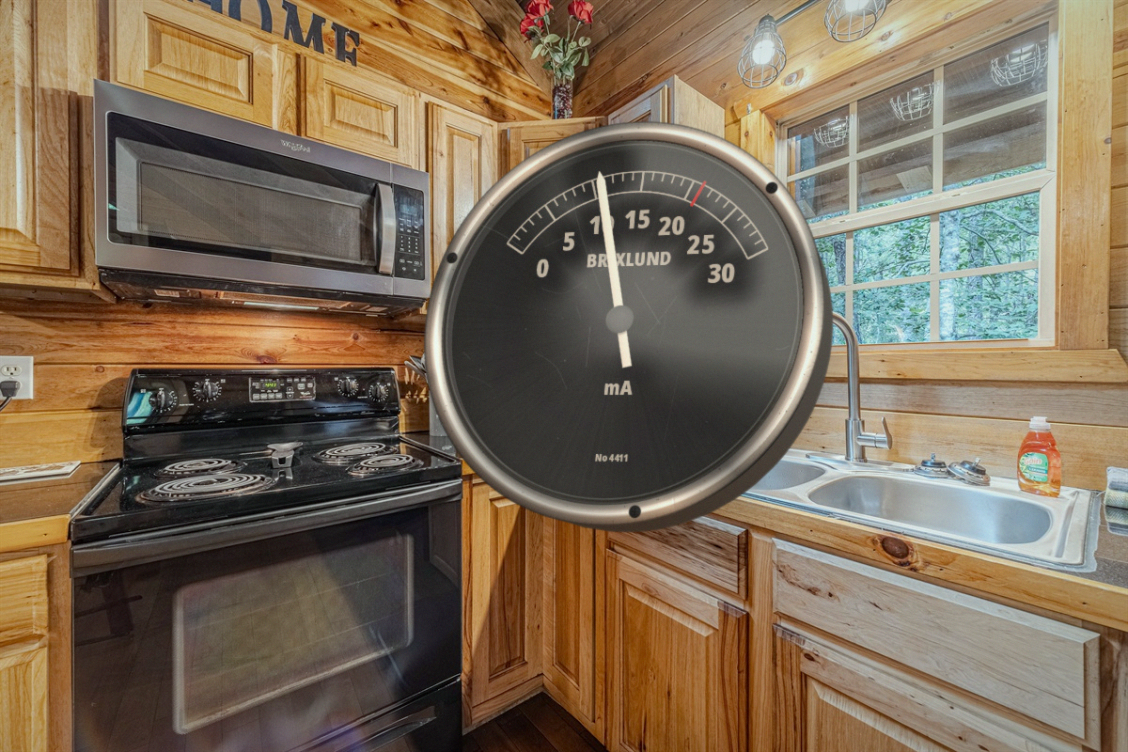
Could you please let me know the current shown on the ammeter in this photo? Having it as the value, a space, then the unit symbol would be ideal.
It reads 11 mA
